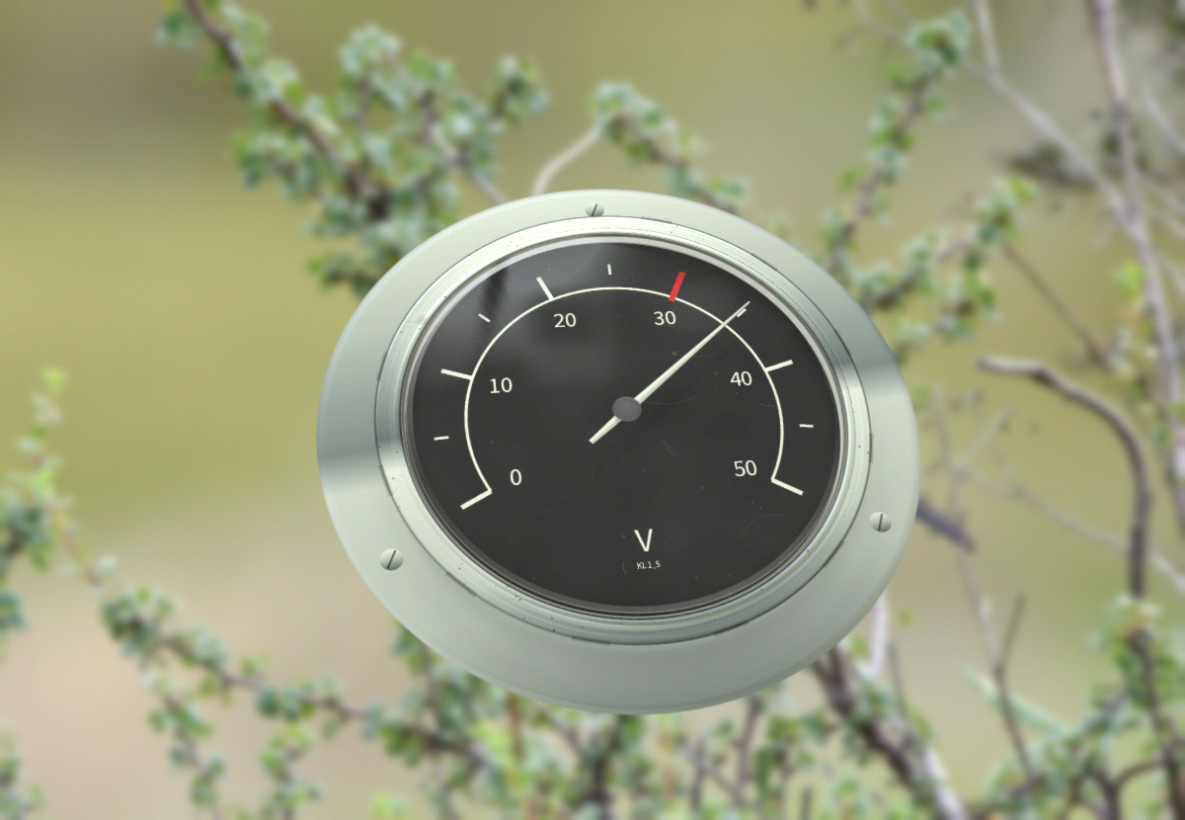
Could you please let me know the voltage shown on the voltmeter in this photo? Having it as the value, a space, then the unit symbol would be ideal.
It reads 35 V
